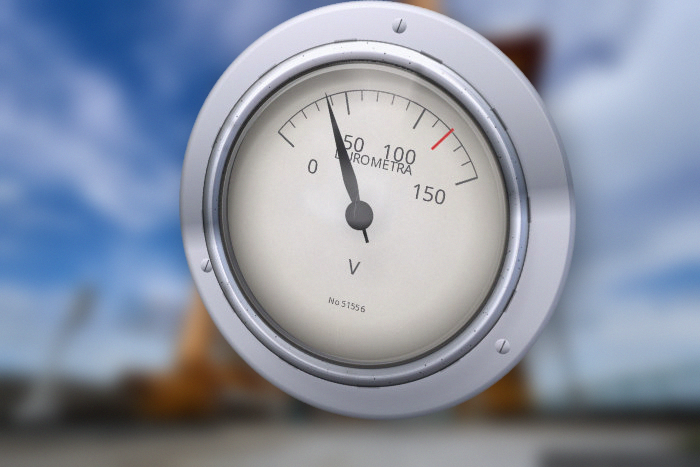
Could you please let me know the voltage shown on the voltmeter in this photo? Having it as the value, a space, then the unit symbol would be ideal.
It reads 40 V
